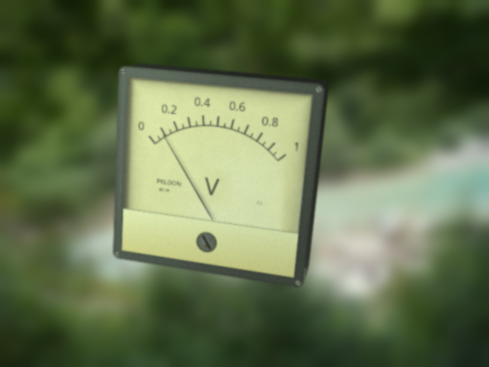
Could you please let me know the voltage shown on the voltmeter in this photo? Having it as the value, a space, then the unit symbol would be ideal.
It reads 0.1 V
